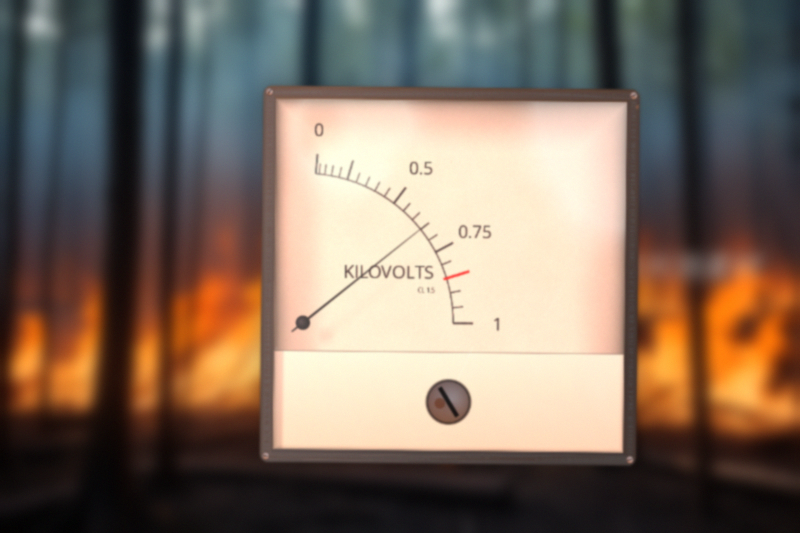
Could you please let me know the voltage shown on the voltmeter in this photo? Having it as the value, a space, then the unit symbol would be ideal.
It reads 0.65 kV
